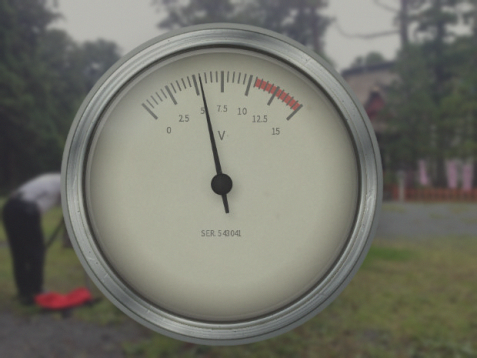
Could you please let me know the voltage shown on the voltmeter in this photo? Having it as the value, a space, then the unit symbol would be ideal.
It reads 5.5 V
